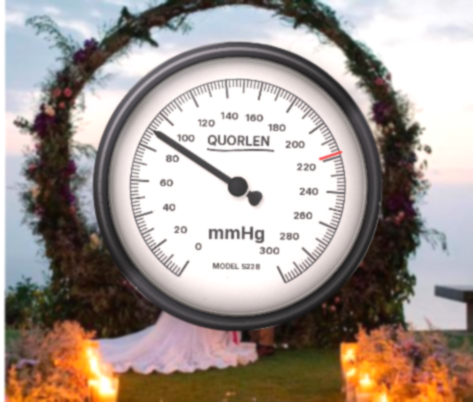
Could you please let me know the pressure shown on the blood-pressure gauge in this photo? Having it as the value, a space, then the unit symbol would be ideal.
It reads 90 mmHg
